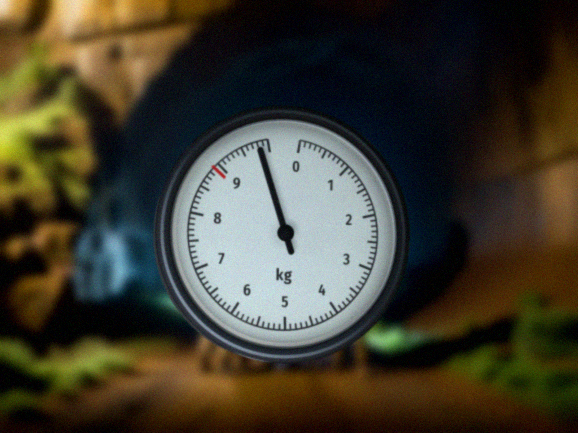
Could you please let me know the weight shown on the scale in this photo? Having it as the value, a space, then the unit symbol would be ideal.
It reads 9.8 kg
